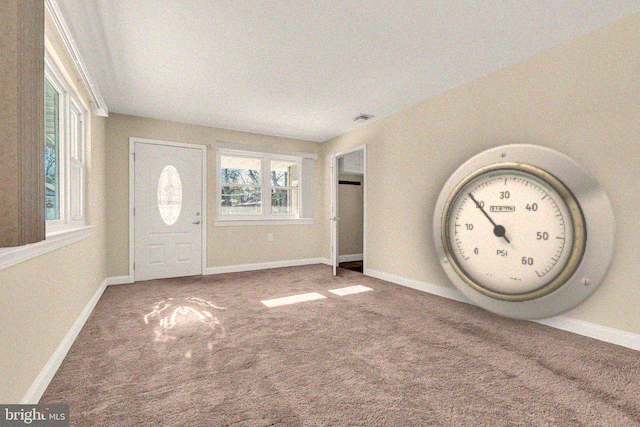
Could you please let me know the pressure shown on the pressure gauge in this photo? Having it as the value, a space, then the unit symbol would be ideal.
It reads 20 psi
